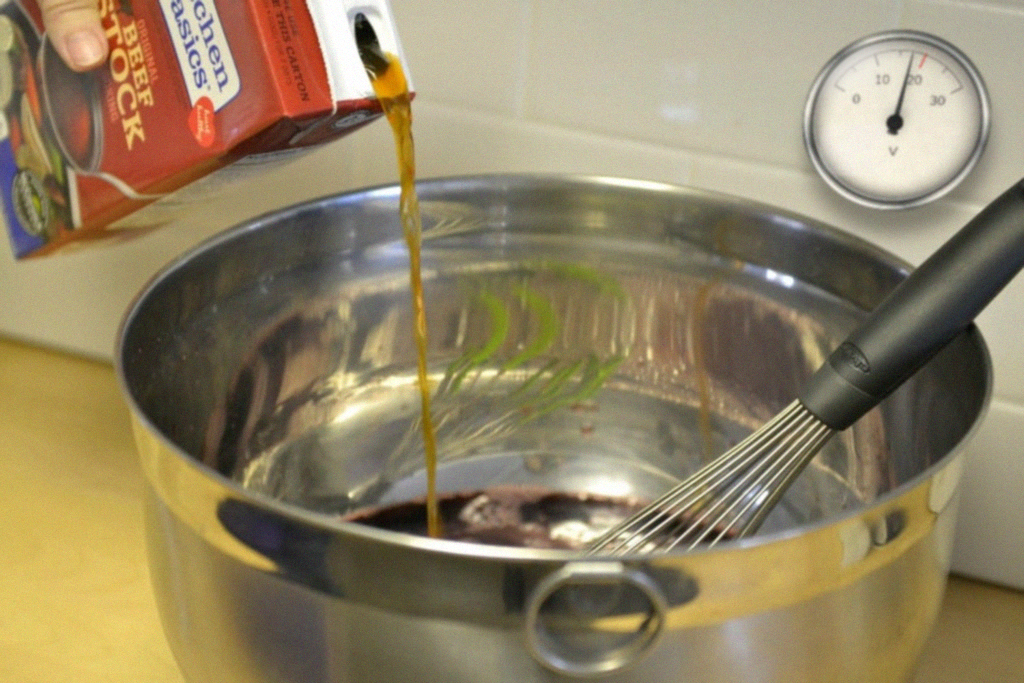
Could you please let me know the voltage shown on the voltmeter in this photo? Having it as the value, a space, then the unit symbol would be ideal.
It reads 17.5 V
